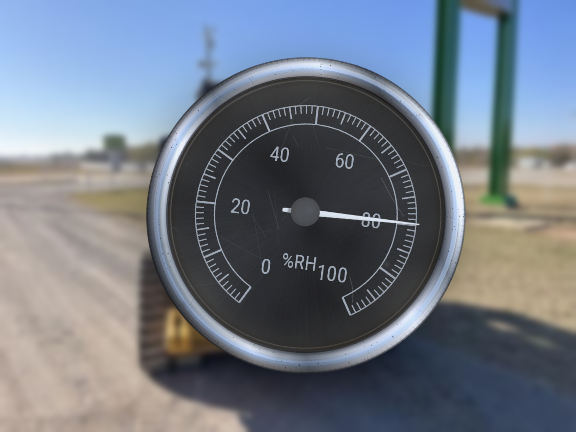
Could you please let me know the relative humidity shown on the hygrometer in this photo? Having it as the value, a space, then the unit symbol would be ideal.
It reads 80 %
